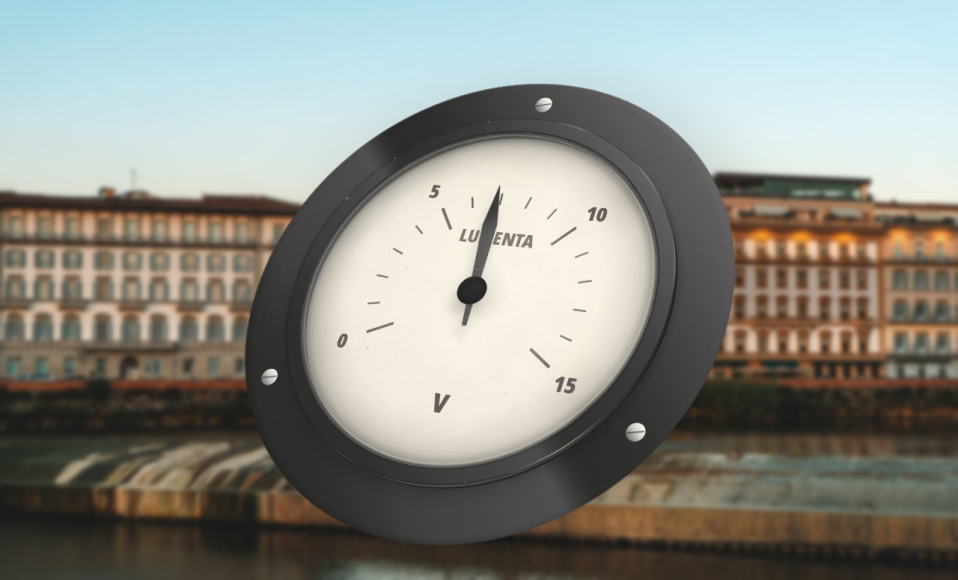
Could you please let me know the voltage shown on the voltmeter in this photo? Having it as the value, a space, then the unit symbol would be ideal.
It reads 7 V
